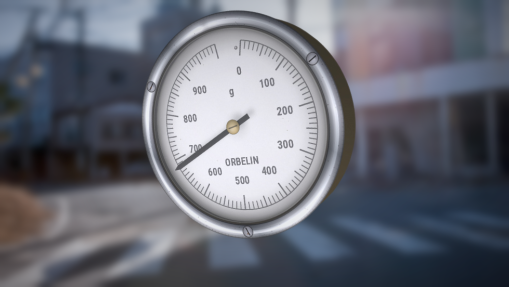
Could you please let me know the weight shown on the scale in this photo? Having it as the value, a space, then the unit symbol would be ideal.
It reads 680 g
